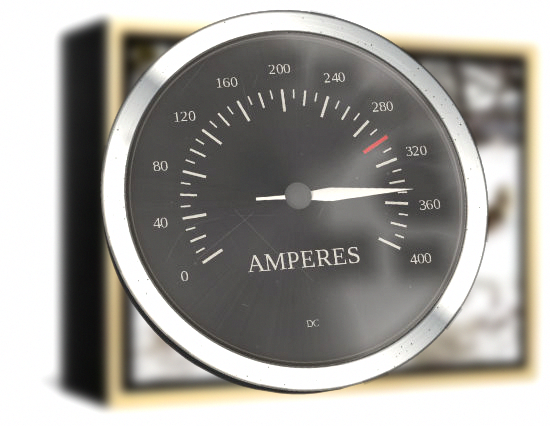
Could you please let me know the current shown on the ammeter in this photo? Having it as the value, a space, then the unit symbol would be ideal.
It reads 350 A
